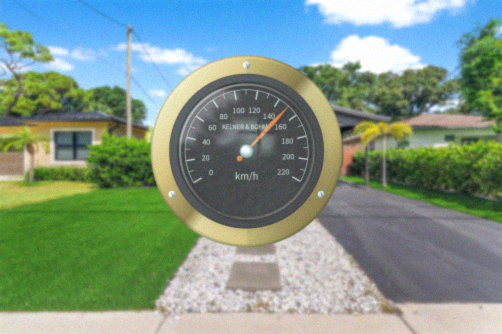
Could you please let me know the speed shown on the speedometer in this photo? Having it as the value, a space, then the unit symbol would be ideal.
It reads 150 km/h
